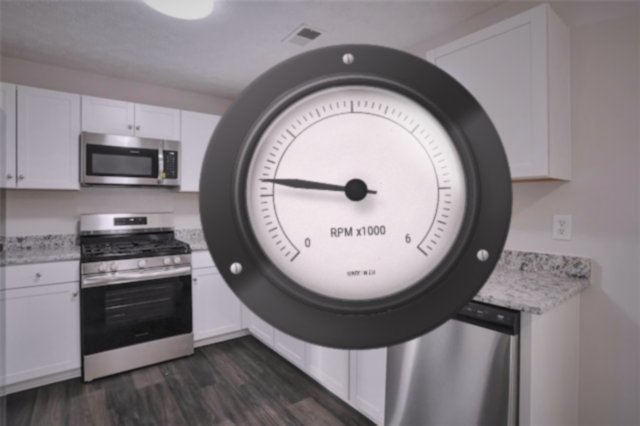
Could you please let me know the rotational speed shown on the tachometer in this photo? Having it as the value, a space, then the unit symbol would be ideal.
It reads 1200 rpm
